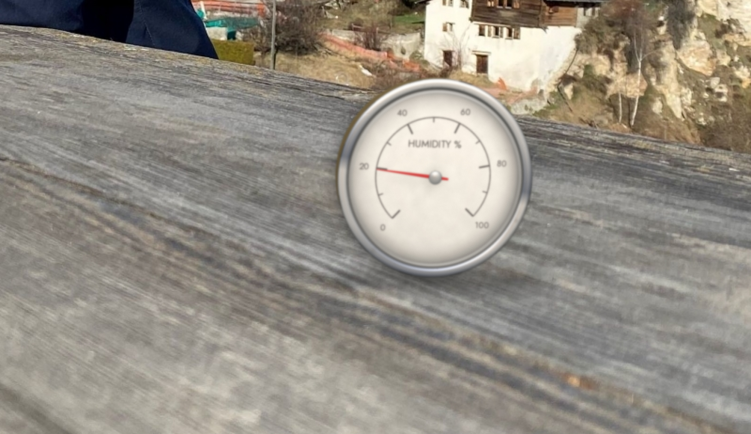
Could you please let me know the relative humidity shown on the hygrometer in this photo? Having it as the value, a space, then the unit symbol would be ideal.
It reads 20 %
